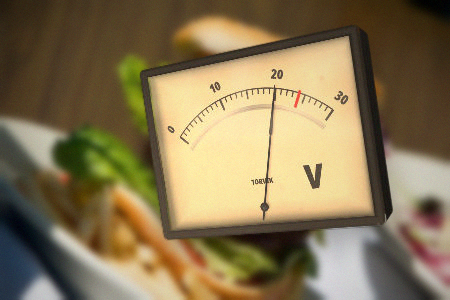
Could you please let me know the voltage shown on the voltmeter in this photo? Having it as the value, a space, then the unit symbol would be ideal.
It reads 20 V
